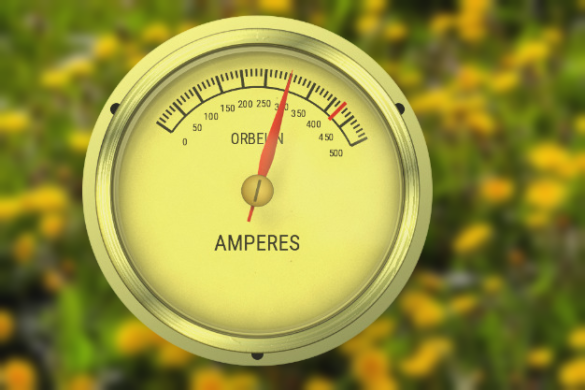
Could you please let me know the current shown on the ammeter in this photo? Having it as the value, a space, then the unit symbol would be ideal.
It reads 300 A
